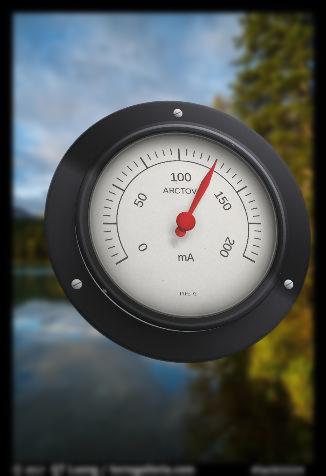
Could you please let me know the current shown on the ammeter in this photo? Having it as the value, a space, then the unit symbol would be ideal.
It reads 125 mA
